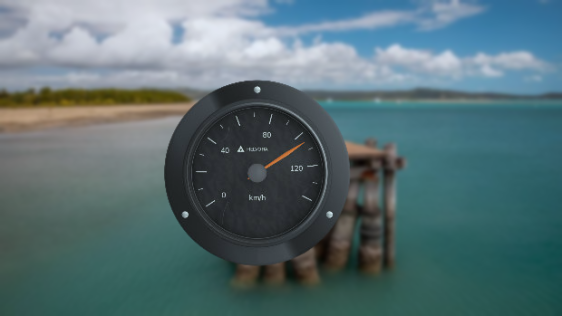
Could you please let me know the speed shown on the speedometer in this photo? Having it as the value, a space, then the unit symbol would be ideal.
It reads 105 km/h
